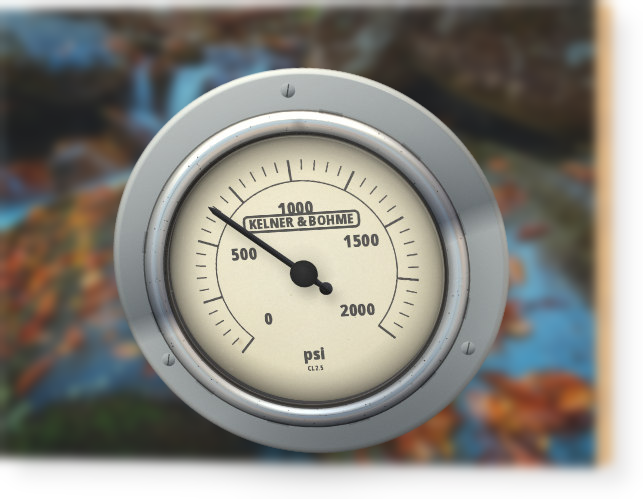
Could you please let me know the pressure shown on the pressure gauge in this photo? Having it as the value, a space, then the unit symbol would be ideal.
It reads 650 psi
